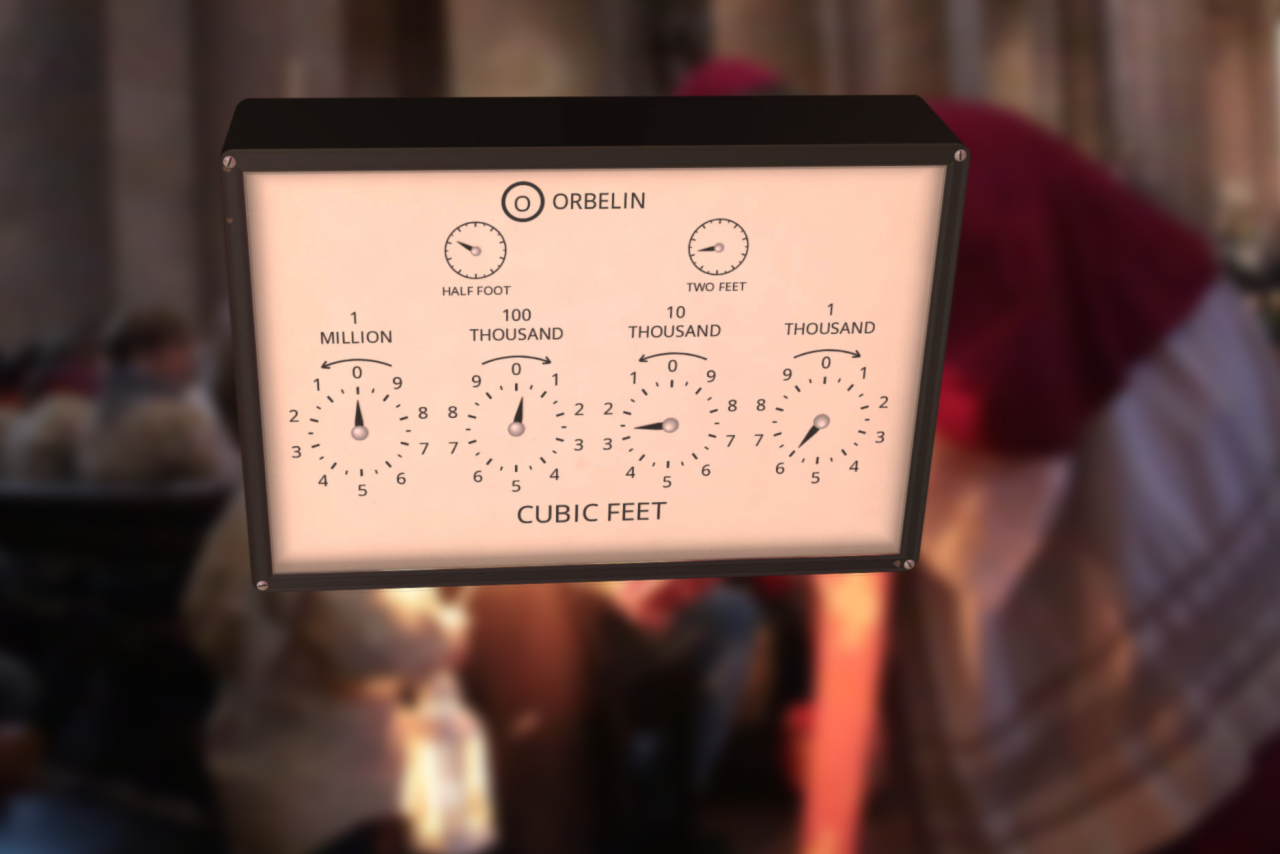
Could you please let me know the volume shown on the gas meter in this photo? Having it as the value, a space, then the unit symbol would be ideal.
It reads 2600 ft³
